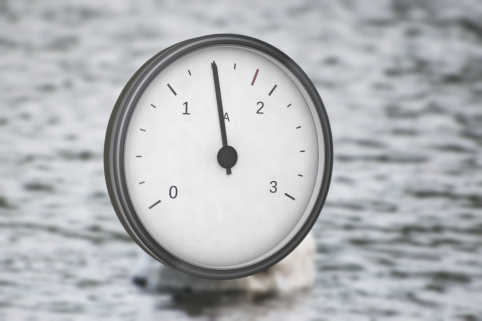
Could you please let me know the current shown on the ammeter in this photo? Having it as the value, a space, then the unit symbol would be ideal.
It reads 1.4 A
